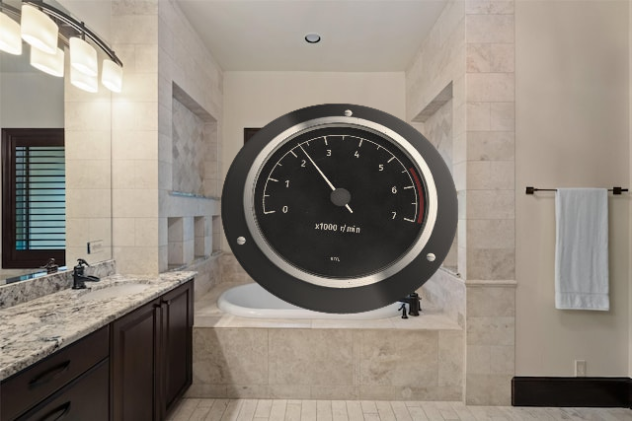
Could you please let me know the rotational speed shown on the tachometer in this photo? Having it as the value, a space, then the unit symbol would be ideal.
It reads 2250 rpm
